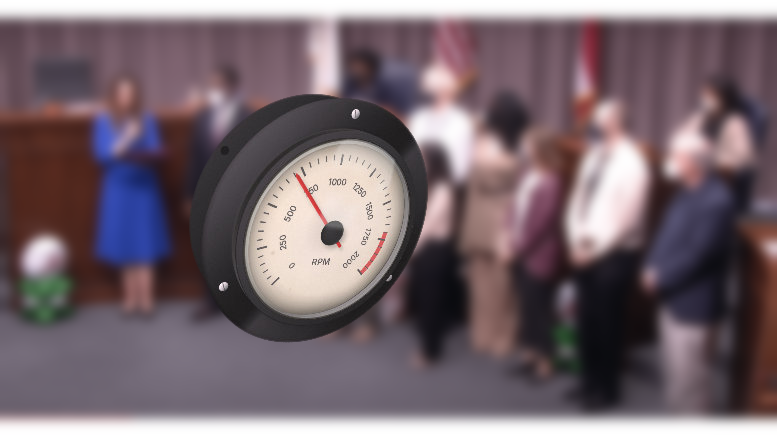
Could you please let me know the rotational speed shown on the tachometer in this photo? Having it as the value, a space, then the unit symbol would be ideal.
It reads 700 rpm
